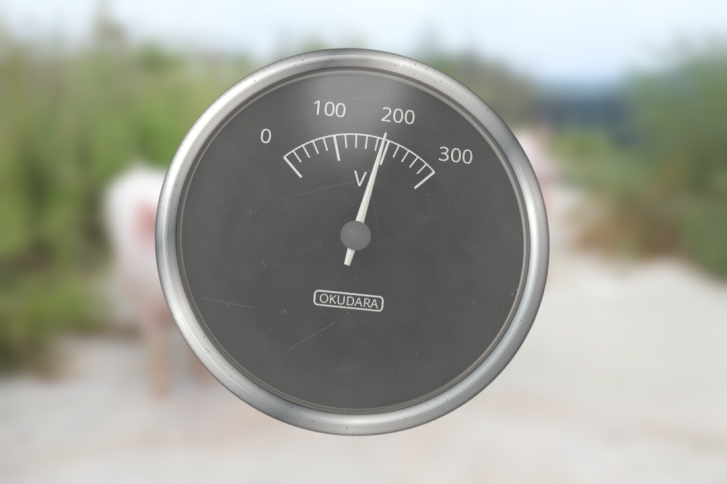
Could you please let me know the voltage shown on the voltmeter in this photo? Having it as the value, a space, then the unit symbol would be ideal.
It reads 190 V
